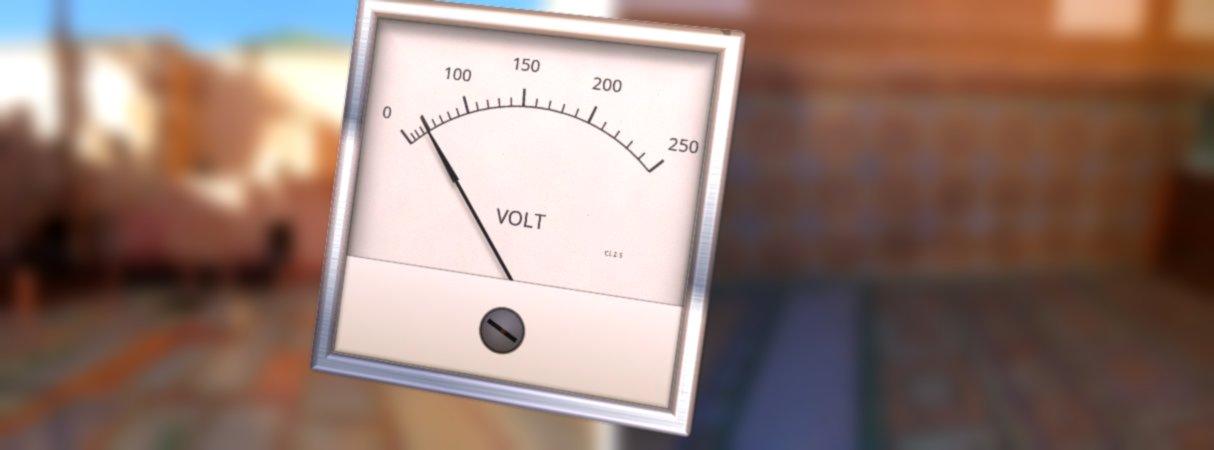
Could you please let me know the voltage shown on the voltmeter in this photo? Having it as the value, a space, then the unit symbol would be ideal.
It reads 50 V
